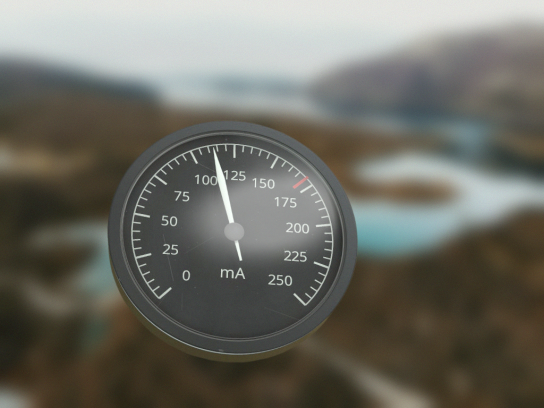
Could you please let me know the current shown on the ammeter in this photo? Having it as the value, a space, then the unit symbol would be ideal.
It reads 112.5 mA
